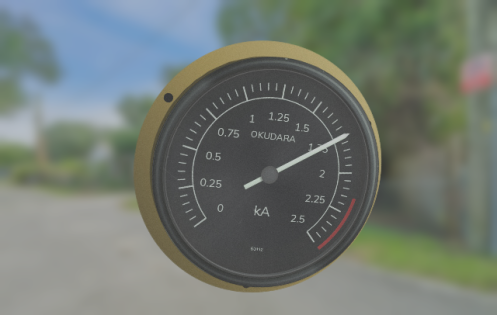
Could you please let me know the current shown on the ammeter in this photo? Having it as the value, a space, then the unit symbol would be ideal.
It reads 1.75 kA
